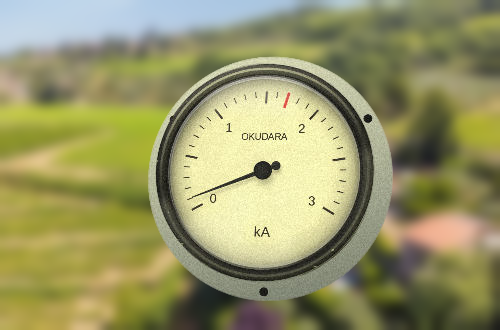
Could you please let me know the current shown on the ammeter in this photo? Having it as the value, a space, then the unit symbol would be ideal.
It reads 0.1 kA
